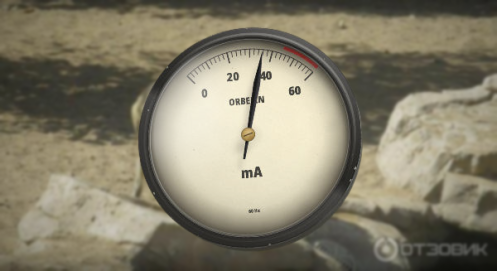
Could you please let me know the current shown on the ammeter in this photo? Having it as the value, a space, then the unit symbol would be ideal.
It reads 36 mA
